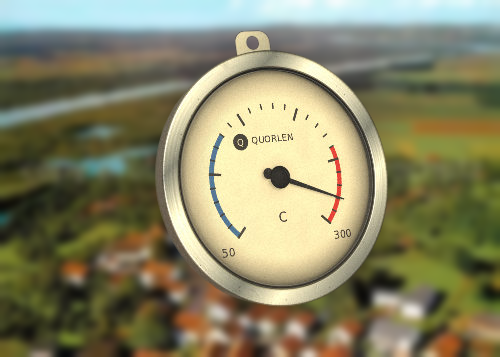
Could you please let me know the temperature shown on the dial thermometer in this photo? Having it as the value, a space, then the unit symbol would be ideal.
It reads 280 °C
